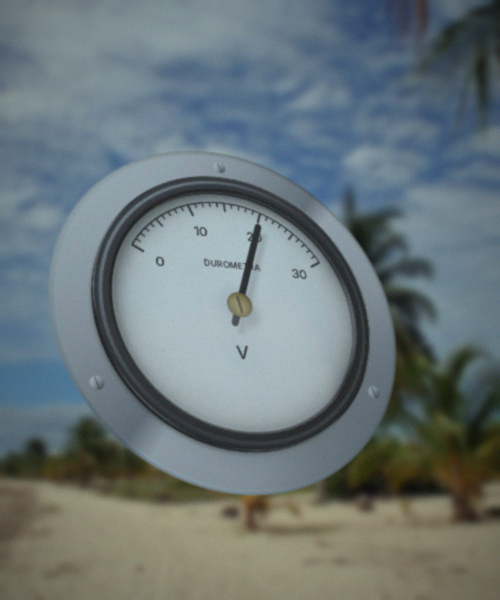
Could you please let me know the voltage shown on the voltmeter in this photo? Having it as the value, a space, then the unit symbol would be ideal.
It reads 20 V
